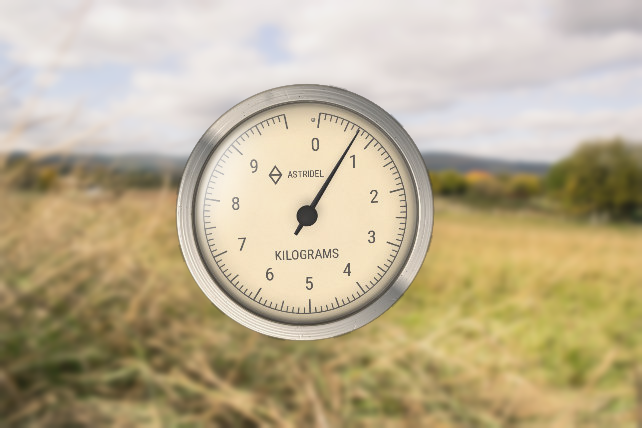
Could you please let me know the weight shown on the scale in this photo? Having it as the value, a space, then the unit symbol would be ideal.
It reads 0.7 kg
